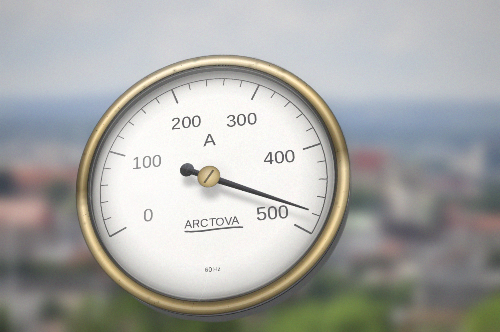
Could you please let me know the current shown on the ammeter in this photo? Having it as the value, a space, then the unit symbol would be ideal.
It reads 480 A
